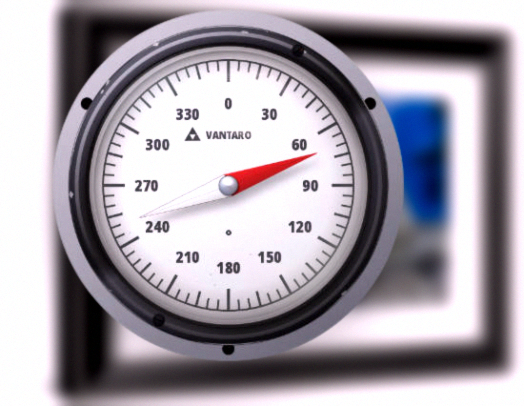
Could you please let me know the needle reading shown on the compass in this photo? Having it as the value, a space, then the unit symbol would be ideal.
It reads 70 °
